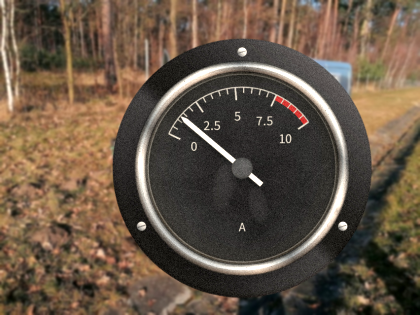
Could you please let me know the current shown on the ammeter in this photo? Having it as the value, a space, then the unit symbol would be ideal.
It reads 1.25 A
